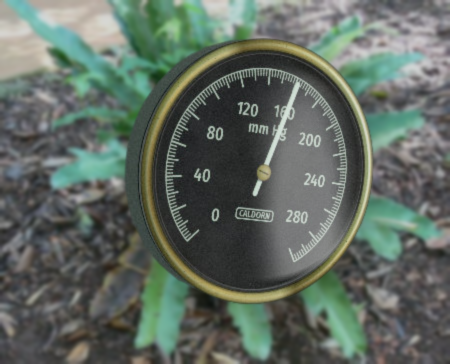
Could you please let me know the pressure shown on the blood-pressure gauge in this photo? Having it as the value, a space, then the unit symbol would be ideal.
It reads 160 mmHg
